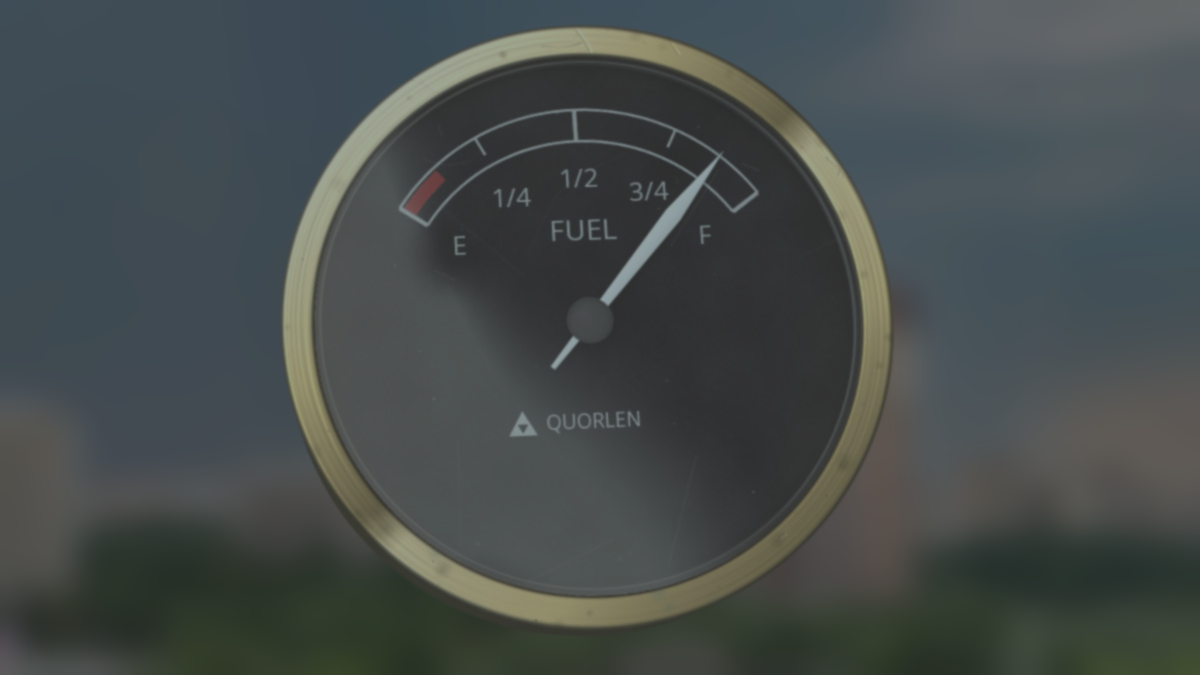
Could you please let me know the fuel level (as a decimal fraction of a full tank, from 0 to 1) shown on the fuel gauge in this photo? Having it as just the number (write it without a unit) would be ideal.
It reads 0.875
